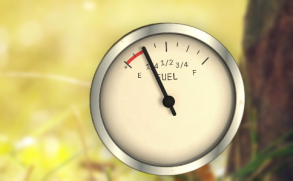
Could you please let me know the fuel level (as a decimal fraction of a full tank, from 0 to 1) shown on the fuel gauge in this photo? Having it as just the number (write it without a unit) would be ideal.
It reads 0.25
